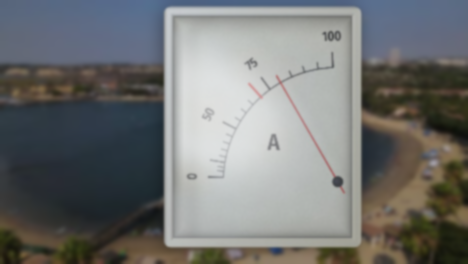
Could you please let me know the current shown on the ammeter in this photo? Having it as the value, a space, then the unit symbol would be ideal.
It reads 80 A
